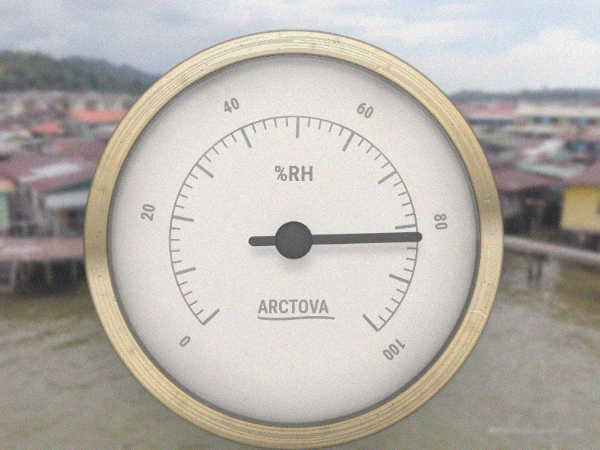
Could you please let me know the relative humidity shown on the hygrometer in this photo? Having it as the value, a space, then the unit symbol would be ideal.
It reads 82 %
